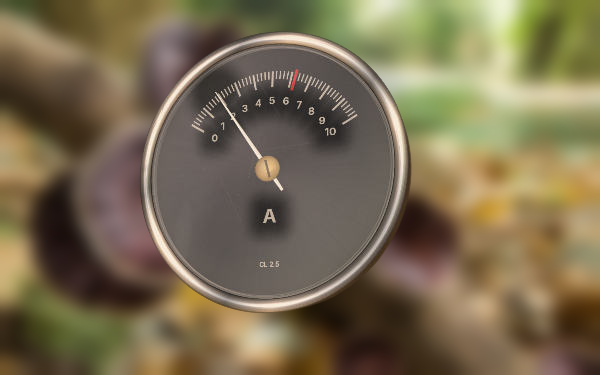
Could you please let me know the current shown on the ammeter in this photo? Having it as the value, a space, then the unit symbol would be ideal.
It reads 2 A
